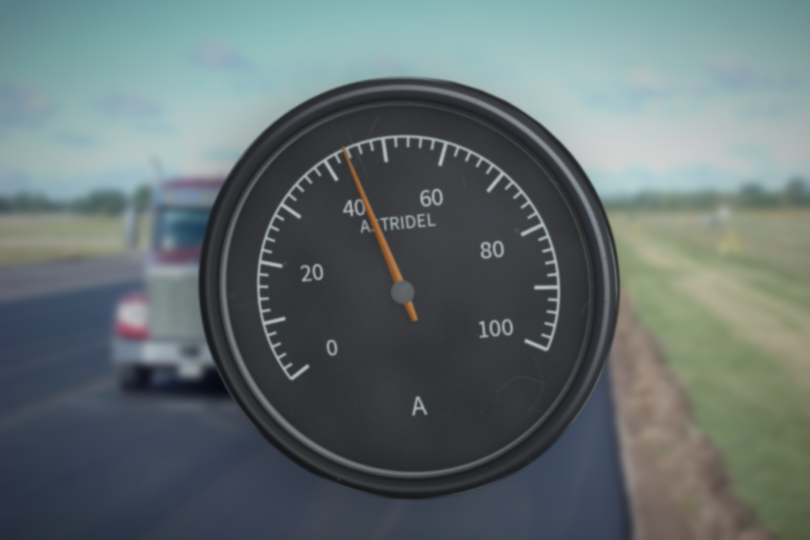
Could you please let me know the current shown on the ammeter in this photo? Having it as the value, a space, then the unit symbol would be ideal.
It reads 44 A
